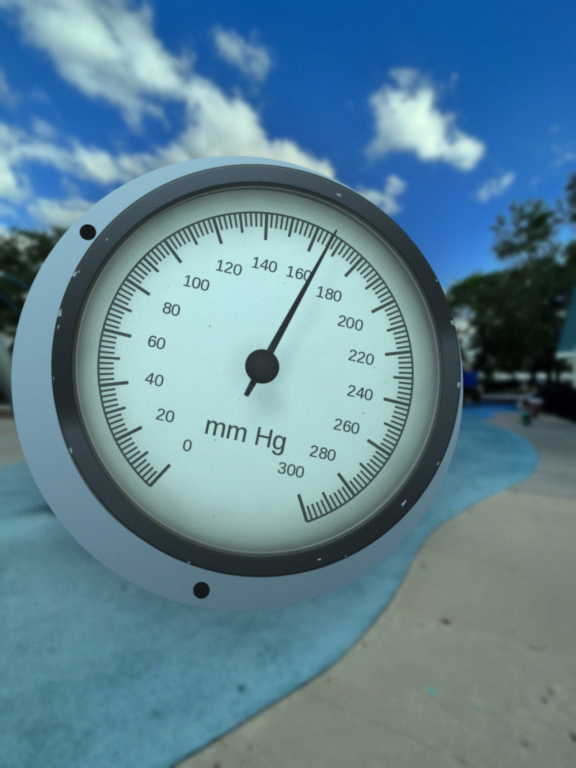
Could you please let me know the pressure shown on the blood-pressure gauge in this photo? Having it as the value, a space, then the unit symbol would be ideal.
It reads 166 mmHg
